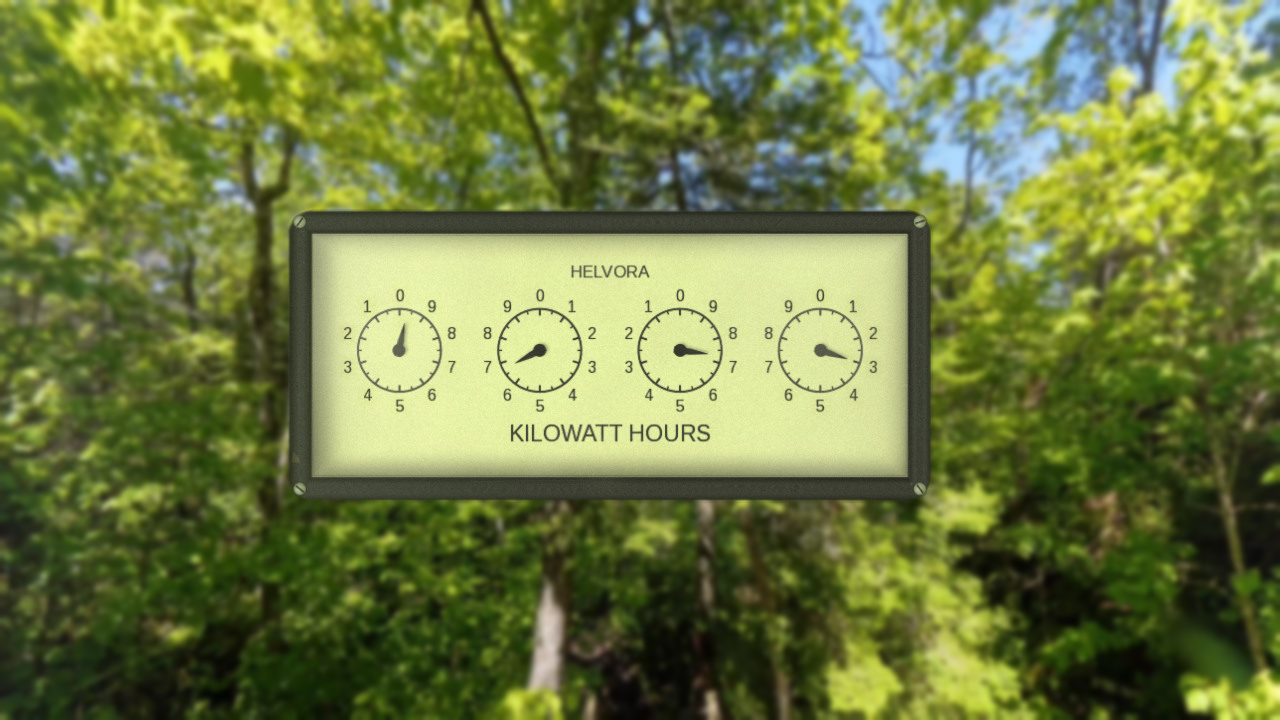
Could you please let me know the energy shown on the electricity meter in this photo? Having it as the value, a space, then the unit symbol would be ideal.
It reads 9673 kWh
